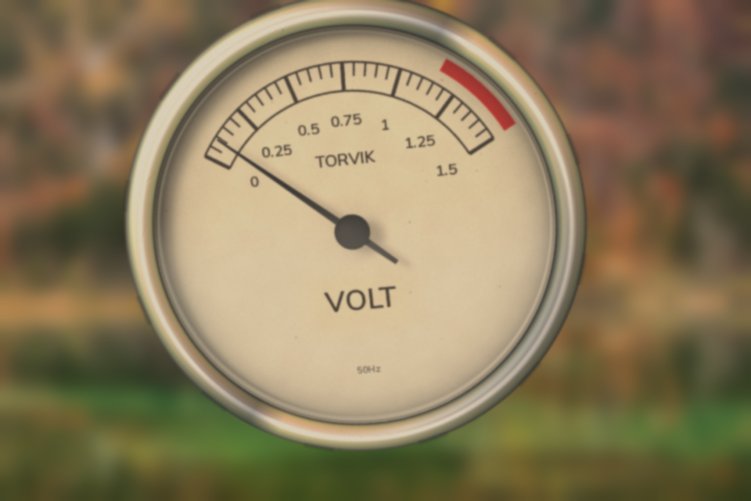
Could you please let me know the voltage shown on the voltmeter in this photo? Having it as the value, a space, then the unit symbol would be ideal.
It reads 0.1 V
